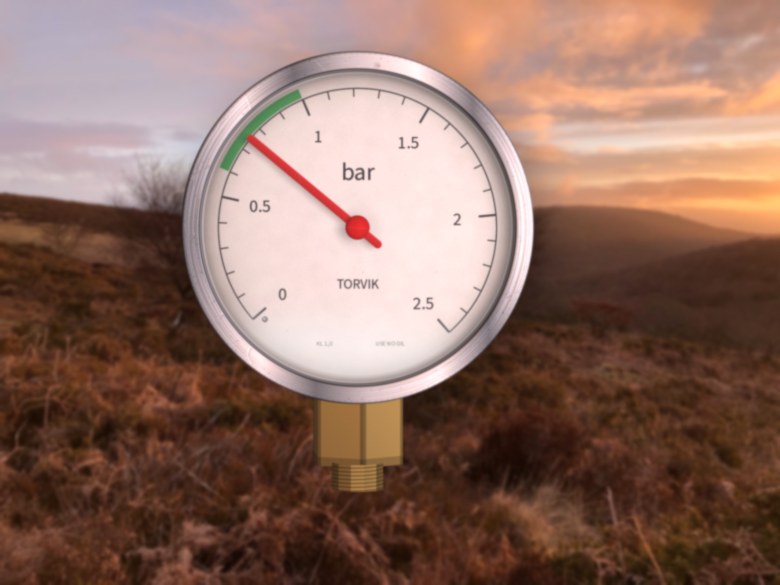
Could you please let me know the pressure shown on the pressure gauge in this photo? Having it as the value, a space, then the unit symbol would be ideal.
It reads 0.75 bar
